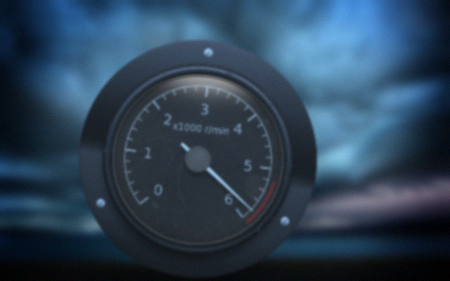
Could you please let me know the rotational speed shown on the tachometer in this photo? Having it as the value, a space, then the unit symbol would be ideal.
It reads 5800 rpm
